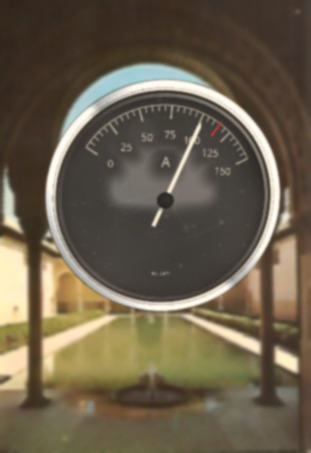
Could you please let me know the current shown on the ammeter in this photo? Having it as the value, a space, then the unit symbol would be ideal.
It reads 100 A
